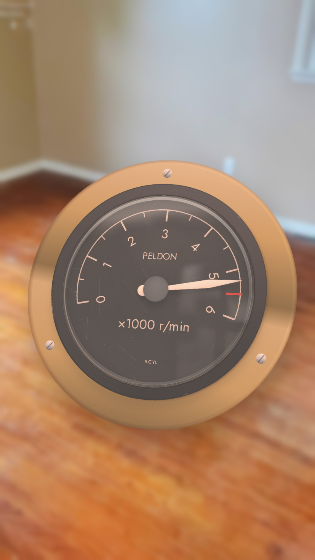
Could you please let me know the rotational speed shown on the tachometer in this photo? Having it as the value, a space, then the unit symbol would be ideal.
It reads 5250 rpm
